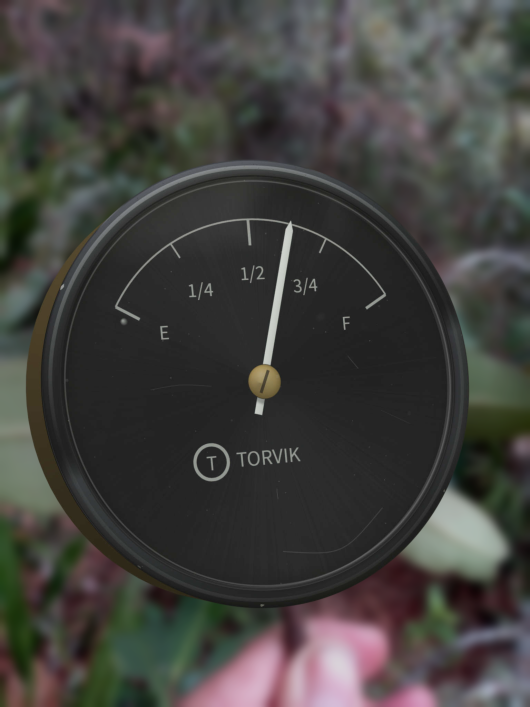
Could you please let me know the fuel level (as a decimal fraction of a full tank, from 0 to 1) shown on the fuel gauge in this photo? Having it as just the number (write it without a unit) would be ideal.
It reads 0.625
